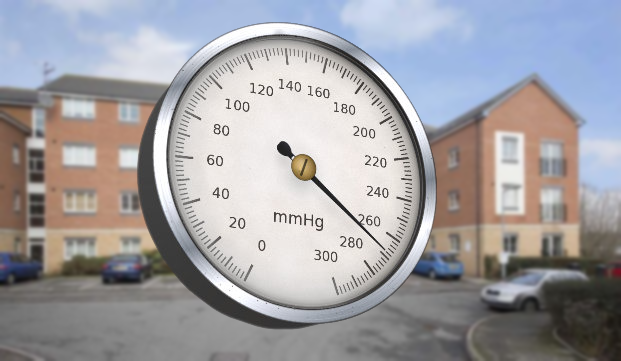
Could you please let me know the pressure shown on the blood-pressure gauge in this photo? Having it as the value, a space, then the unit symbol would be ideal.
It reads 270 mmHg
